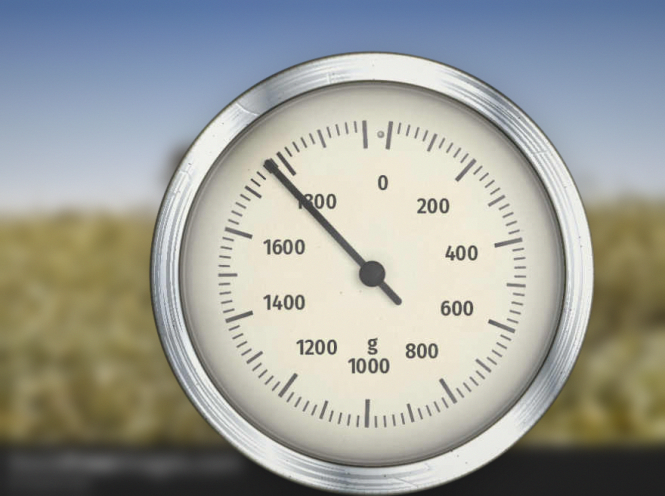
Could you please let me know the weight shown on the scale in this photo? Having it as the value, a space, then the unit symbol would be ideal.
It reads 1770 g
